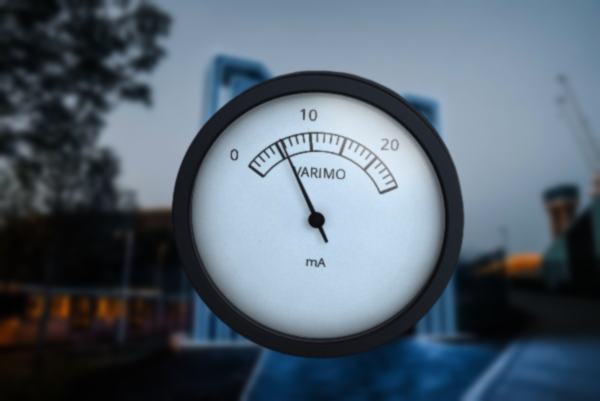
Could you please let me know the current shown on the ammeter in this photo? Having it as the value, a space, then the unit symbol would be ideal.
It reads 6 mA
